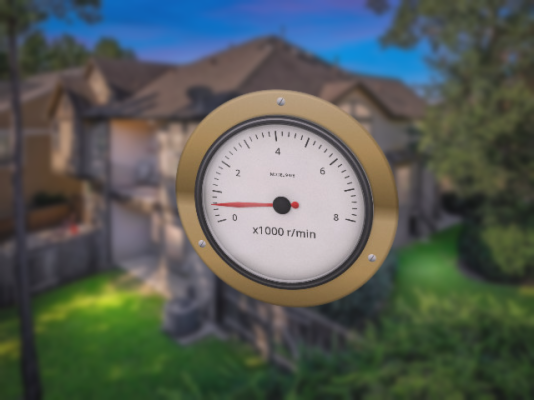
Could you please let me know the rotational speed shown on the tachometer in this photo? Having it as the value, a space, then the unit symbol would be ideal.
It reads 600 rpm
